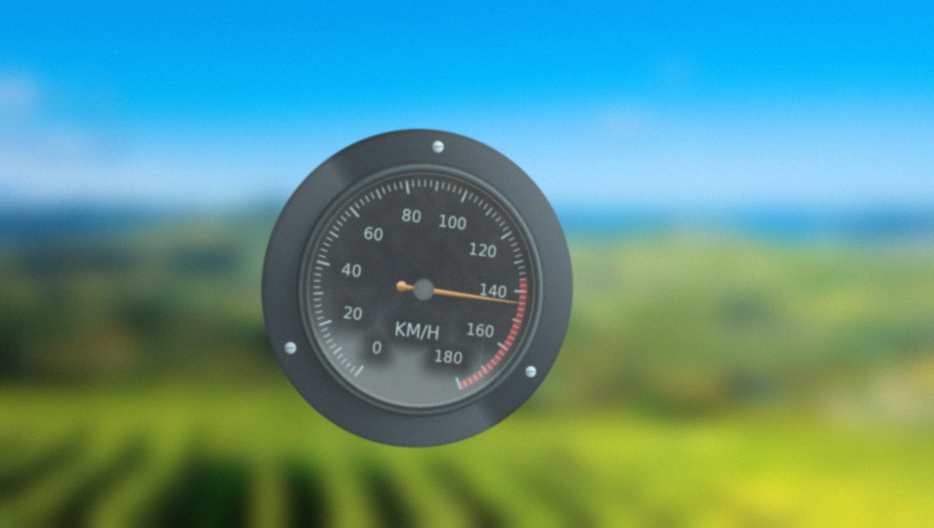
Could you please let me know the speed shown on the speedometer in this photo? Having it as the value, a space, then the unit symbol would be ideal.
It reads 144 km/h
